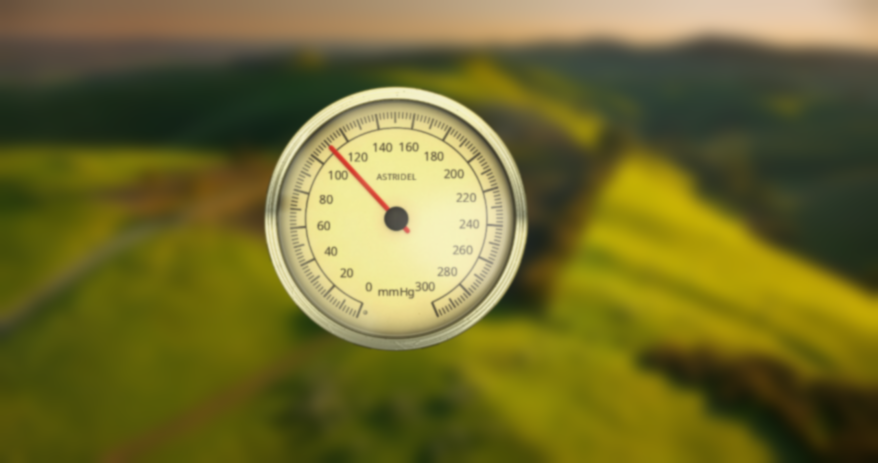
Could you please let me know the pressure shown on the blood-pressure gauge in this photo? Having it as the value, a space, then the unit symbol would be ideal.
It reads 110 mmHg
